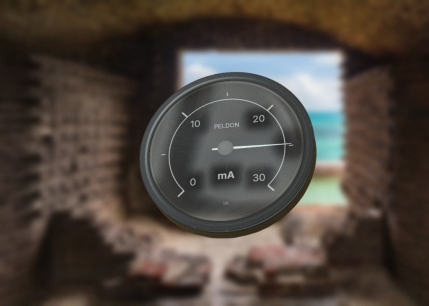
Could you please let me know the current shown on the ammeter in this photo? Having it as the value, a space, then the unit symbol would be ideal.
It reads 25 mA
